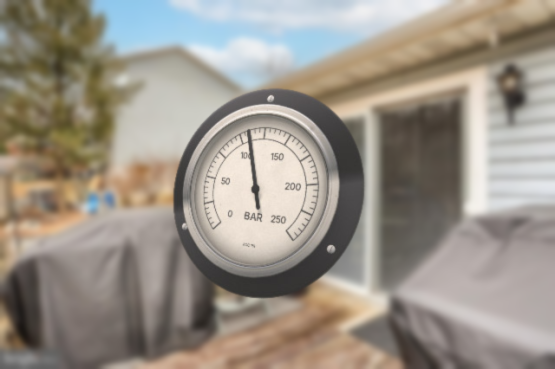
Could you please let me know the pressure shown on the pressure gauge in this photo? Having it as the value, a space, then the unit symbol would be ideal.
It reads 110 bar
